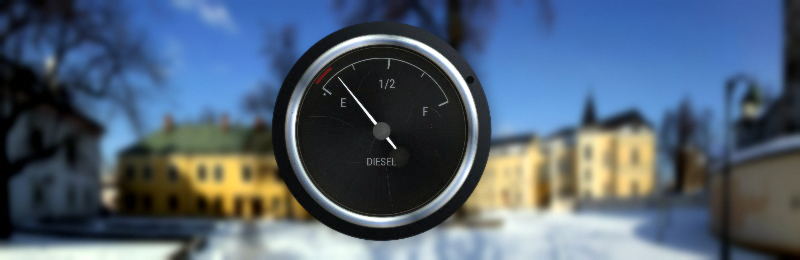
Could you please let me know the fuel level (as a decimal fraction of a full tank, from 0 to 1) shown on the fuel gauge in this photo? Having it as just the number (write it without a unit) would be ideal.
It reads 0.125
